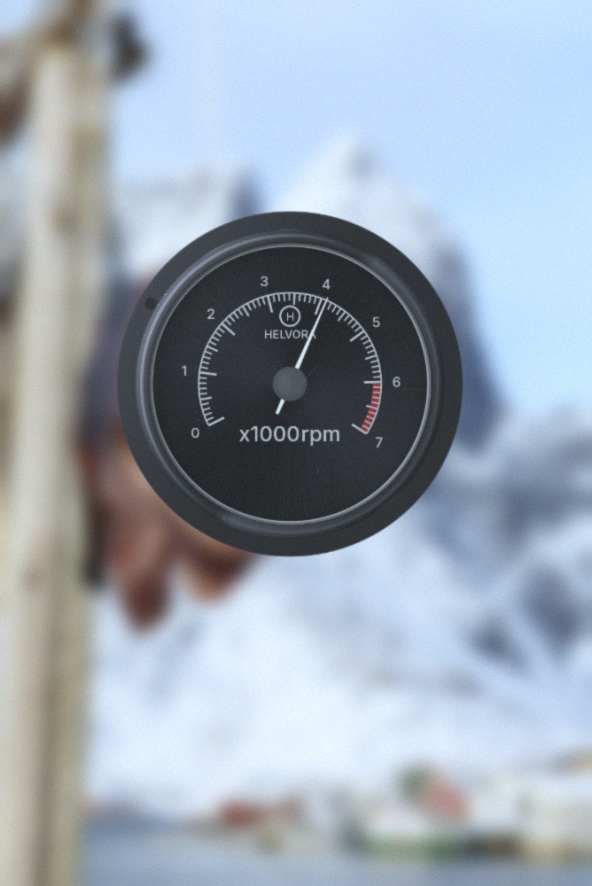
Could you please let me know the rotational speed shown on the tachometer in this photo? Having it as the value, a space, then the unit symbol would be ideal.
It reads 4100 rpm
